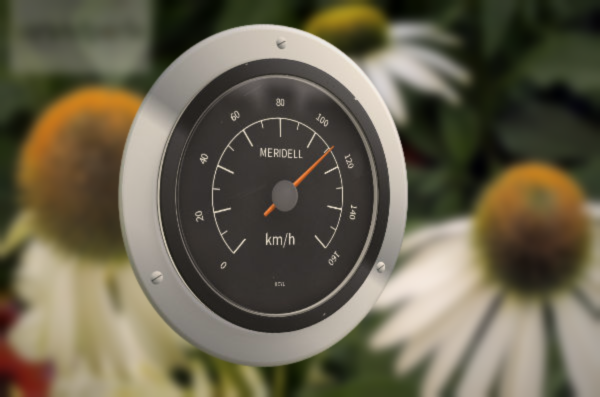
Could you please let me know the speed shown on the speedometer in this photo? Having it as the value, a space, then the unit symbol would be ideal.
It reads 110 km/h
